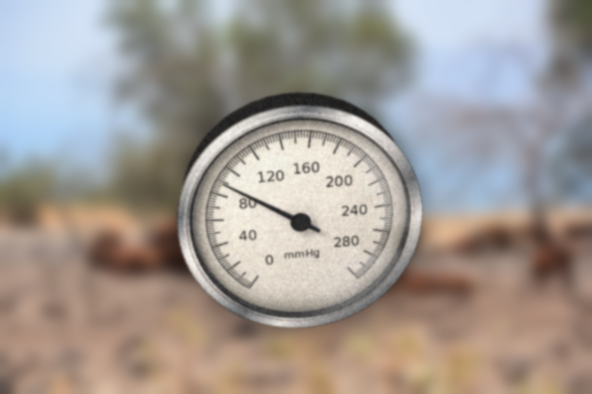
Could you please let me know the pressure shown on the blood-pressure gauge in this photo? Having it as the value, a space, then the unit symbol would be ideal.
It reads 90 mmHg
